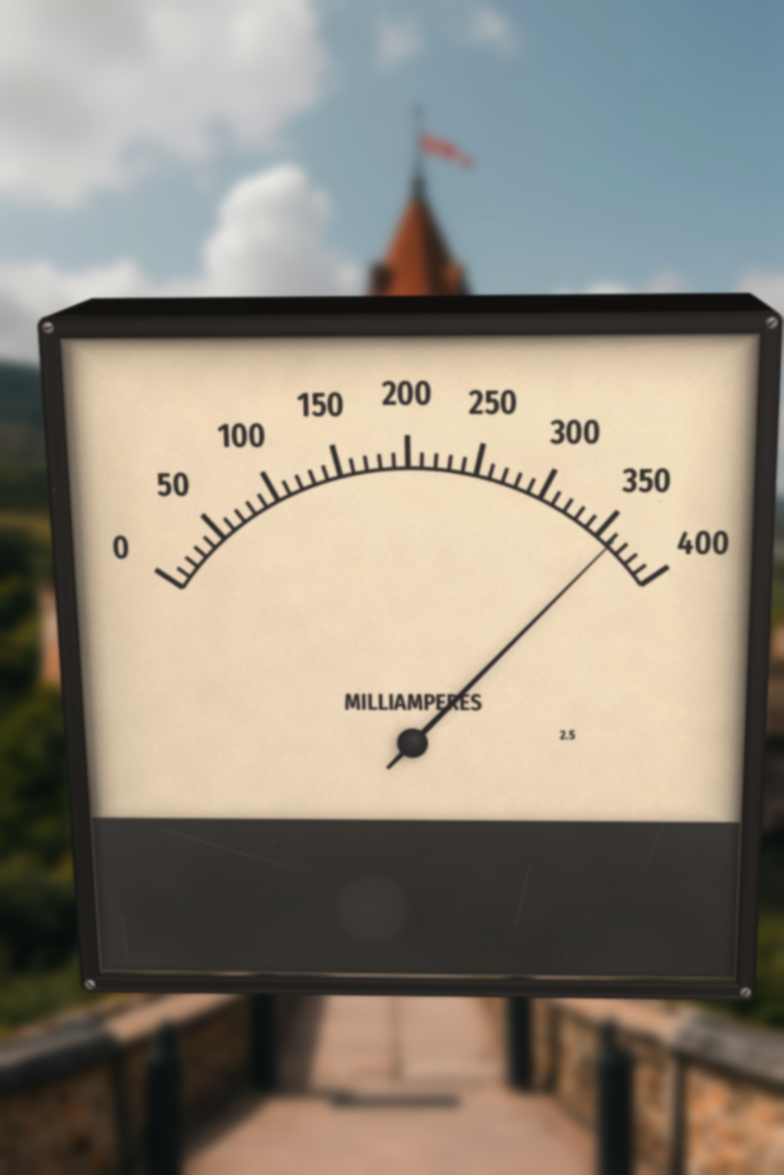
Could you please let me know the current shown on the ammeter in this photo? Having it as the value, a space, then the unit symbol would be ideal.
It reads 360 mA
